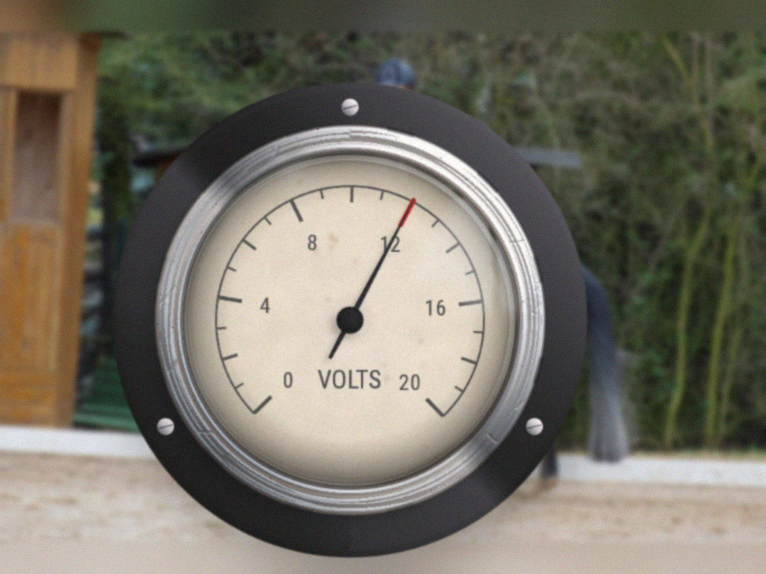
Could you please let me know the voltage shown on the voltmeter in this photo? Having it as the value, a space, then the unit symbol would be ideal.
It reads 12 V
